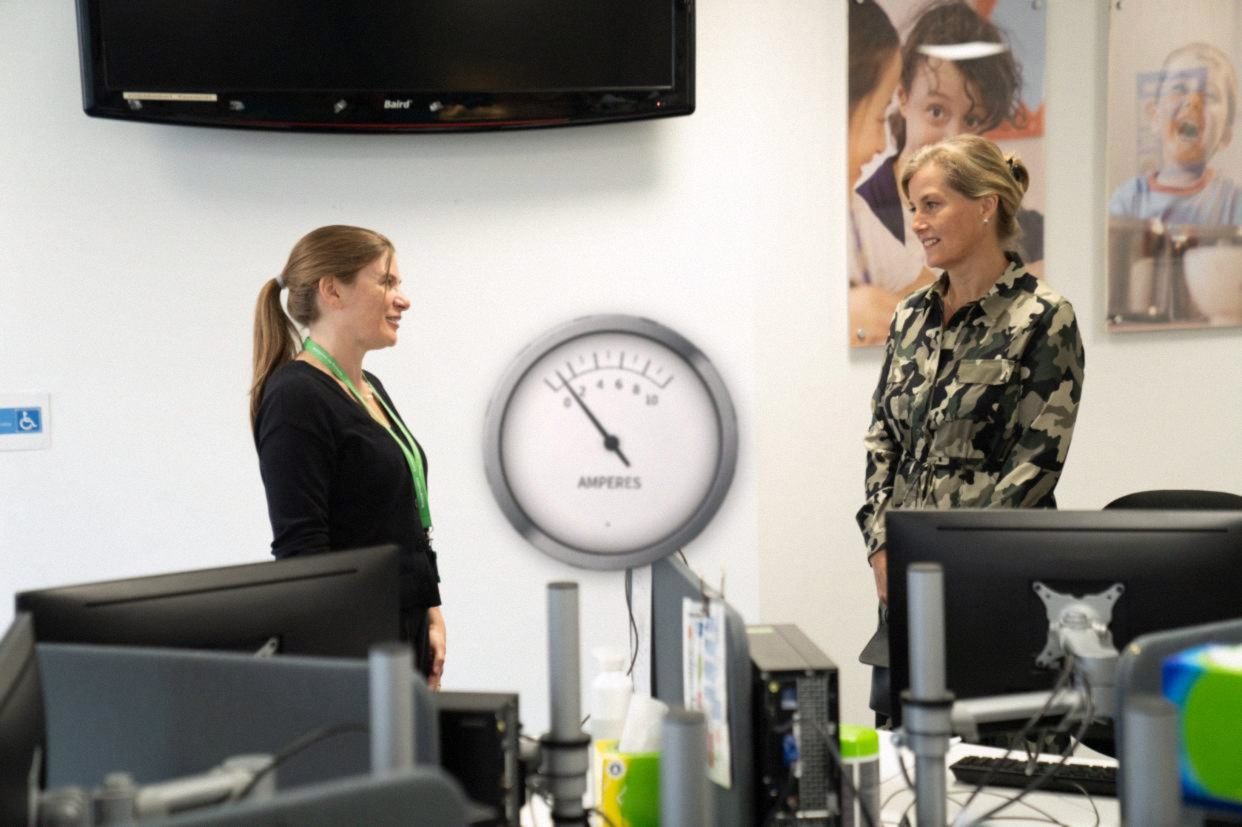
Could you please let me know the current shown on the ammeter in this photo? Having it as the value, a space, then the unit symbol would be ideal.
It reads 1 A
